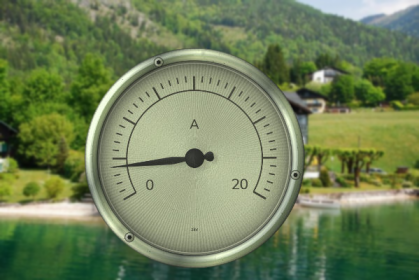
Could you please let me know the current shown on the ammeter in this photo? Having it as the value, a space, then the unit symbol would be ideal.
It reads 2 A
